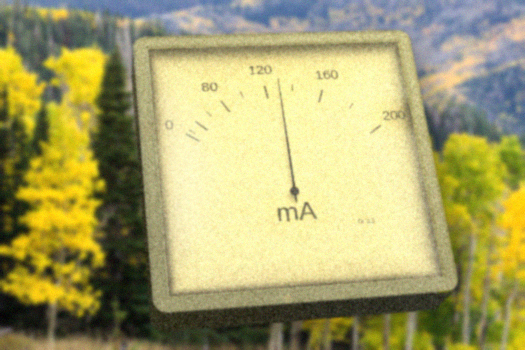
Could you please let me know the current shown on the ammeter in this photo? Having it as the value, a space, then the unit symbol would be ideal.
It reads 130 mA
